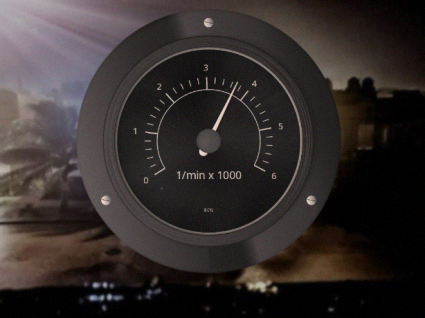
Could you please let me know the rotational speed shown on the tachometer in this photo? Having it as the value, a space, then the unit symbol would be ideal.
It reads 3700 rpm
